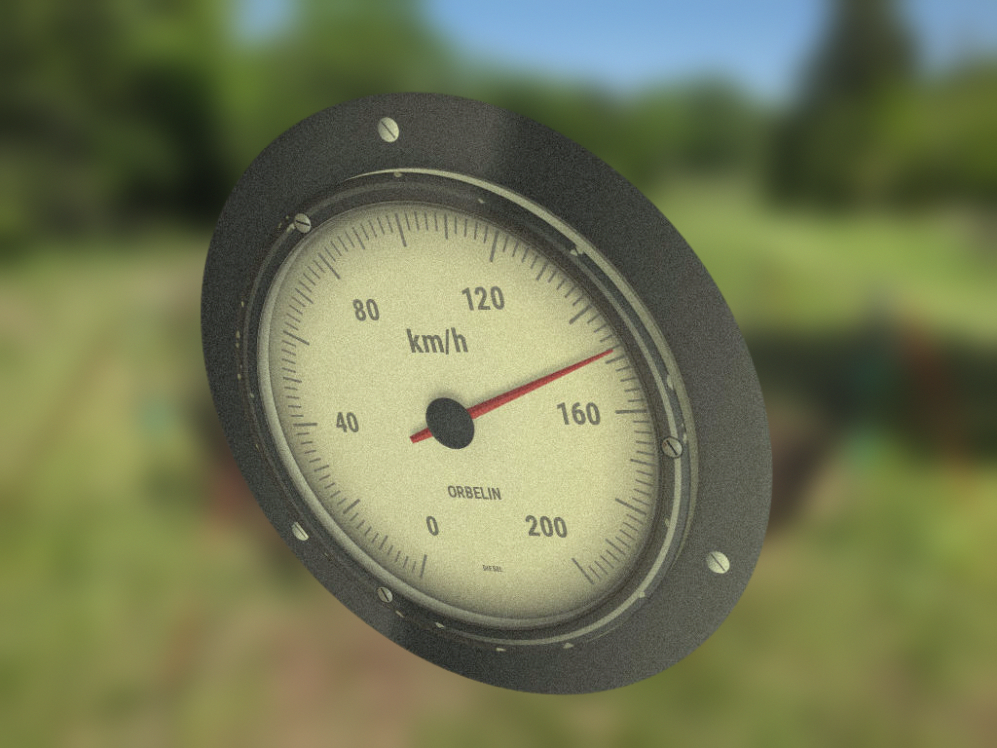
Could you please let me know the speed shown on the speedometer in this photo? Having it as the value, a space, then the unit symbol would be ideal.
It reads 148 km/h
